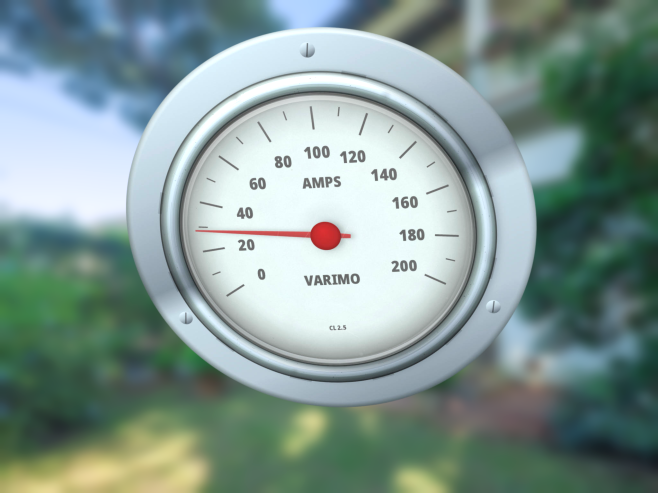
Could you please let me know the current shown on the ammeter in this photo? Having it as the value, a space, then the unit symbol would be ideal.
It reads 30 A
